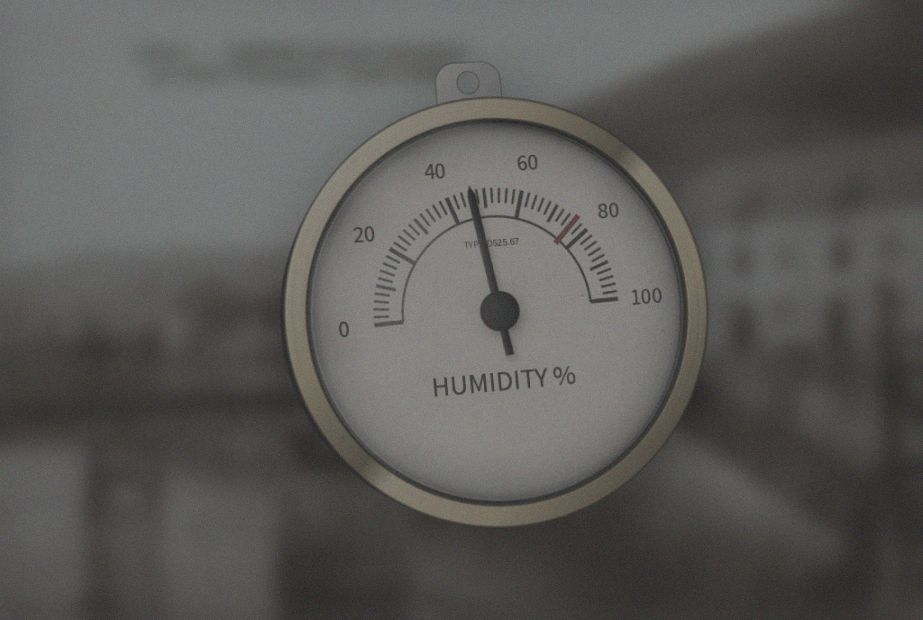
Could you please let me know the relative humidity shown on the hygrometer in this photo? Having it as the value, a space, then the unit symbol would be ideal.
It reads 46 %
